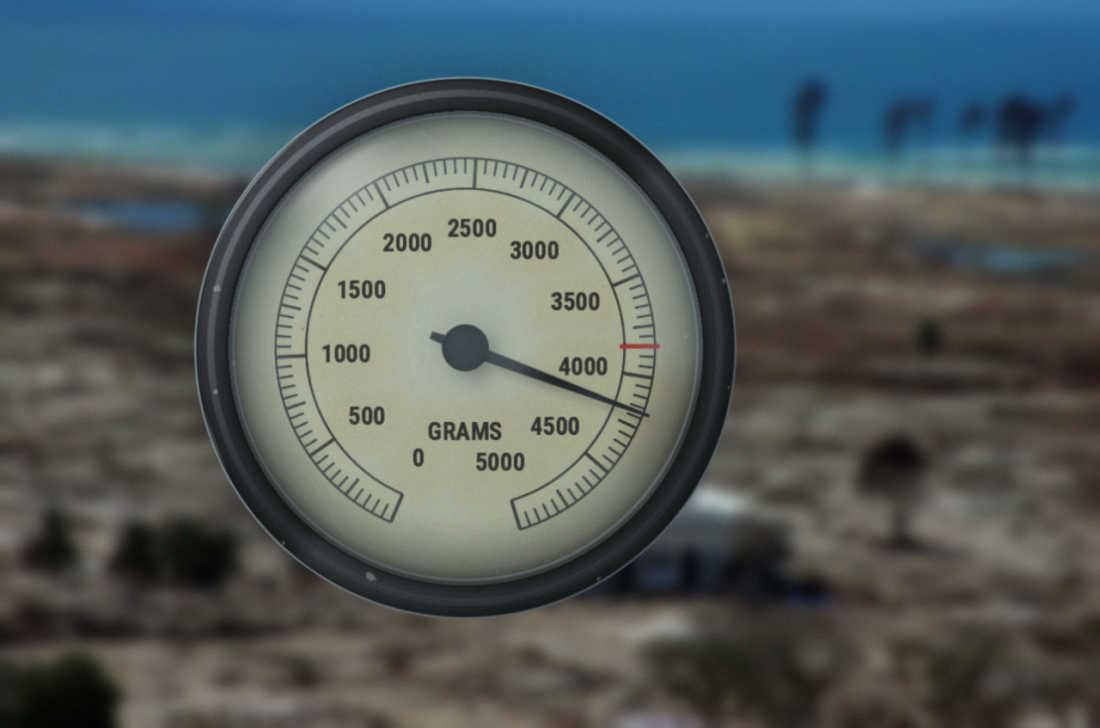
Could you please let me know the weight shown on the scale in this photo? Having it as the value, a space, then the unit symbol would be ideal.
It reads 4175 g
